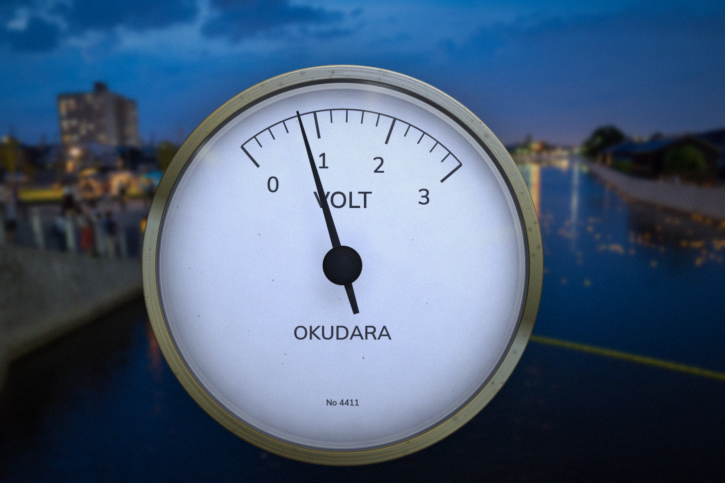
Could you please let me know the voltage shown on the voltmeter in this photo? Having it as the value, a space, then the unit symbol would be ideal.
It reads 0.8 V
